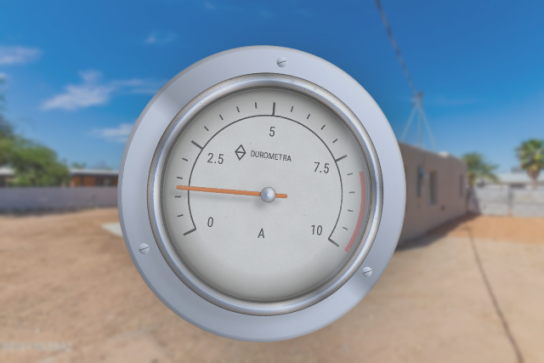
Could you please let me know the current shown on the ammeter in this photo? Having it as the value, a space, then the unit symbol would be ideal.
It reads 1.25 A
